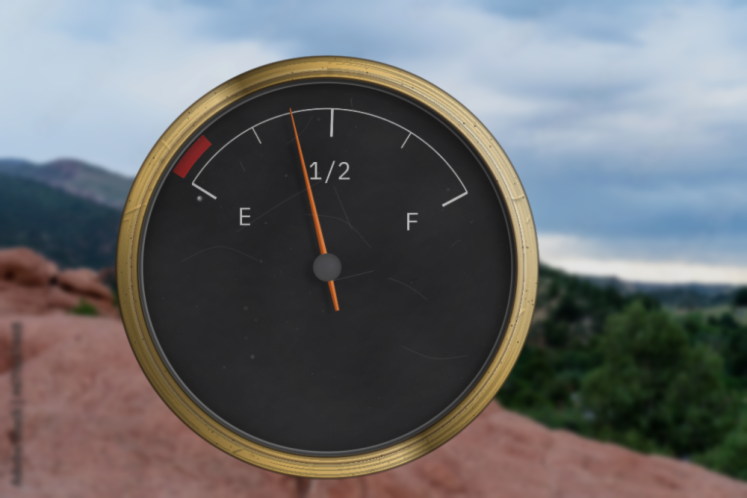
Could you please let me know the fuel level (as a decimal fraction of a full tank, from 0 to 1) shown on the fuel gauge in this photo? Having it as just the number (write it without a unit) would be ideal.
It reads 0.375
